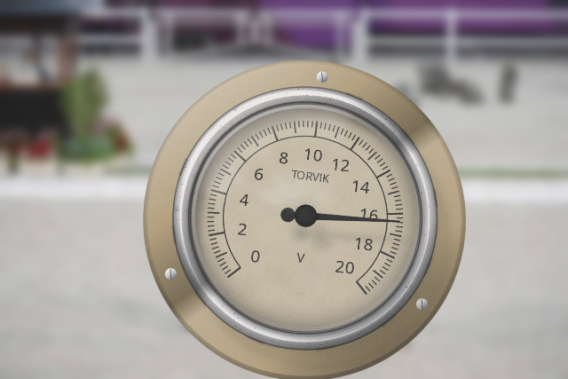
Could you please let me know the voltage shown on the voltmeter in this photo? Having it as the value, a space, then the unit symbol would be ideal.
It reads 16.4 V
